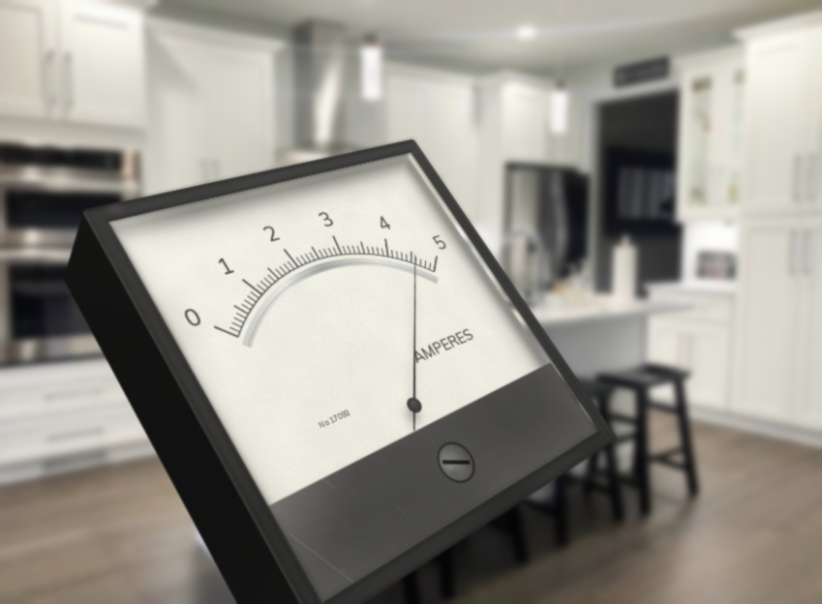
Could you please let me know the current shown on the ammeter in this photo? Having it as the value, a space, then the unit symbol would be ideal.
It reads 4.5 A
